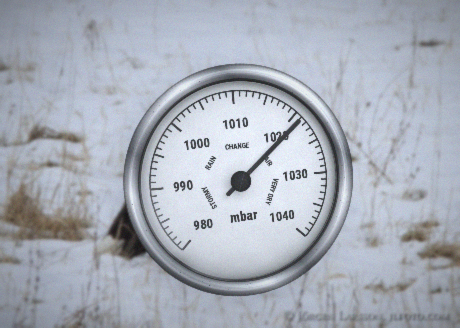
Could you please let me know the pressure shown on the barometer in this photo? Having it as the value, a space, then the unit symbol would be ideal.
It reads 1021 mbar
